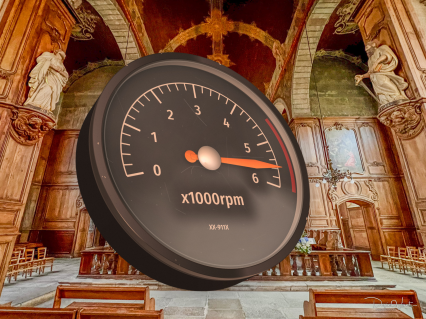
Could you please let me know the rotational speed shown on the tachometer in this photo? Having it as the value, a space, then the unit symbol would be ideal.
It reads 5600 rpm
